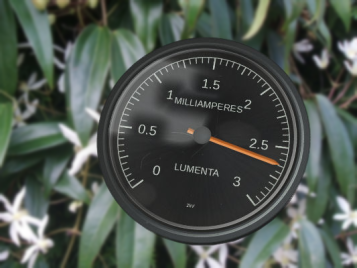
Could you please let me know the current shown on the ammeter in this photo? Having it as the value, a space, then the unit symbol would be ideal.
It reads 2.65 mA
